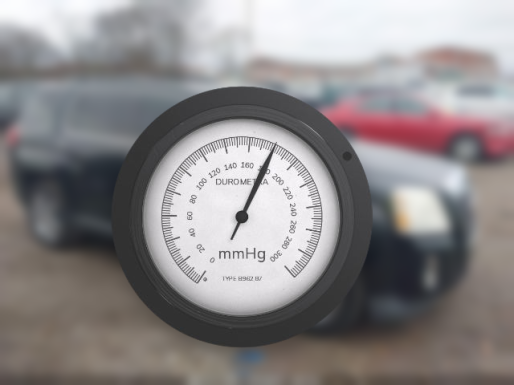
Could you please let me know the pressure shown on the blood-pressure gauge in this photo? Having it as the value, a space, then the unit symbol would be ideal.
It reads 180 mmHg
